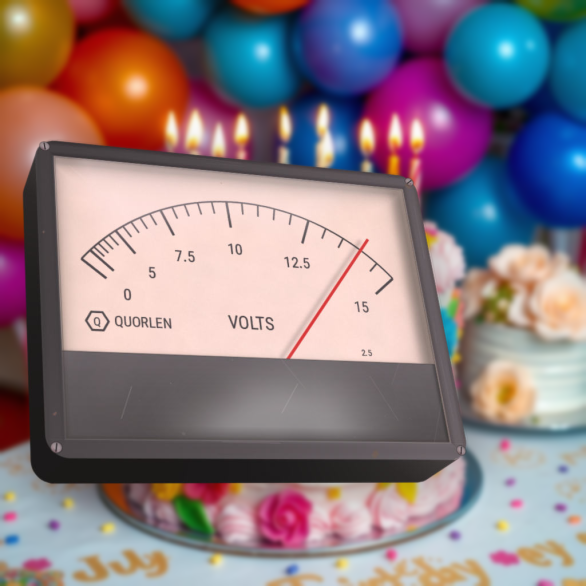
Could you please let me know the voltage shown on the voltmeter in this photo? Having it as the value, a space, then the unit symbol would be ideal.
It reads 14 V
